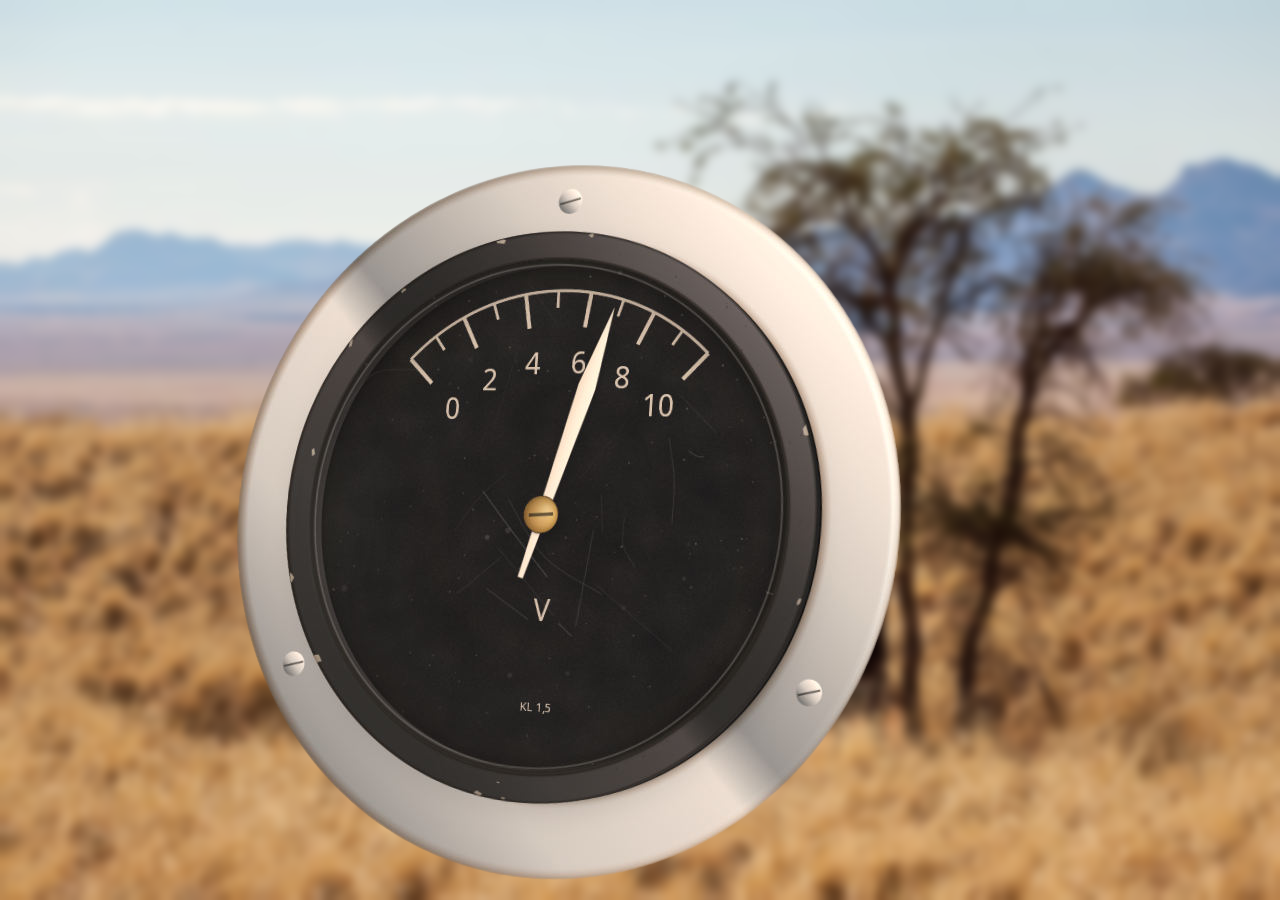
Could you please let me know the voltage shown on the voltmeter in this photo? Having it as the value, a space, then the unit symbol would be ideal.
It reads 7 V
